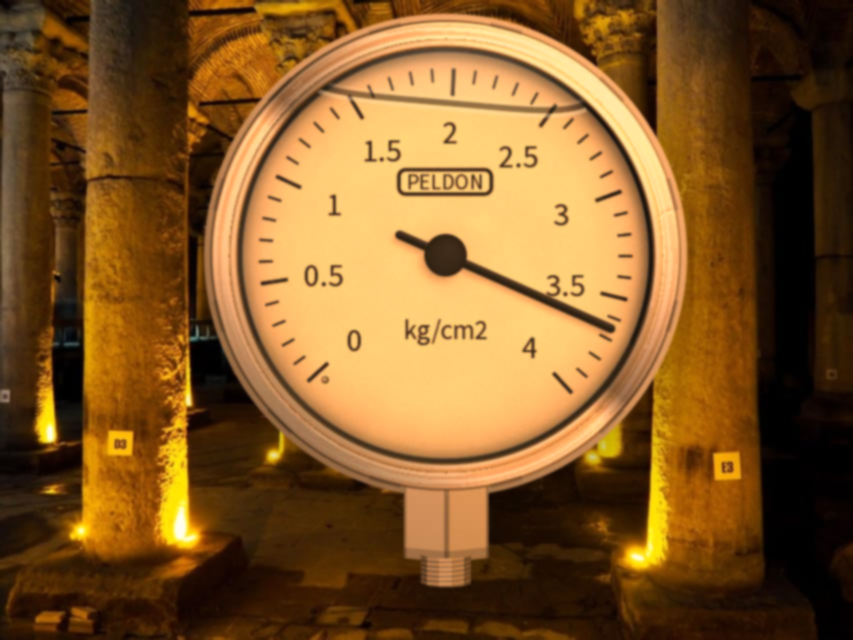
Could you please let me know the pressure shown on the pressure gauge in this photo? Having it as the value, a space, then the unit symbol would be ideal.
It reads 3.65 kg/cm²
